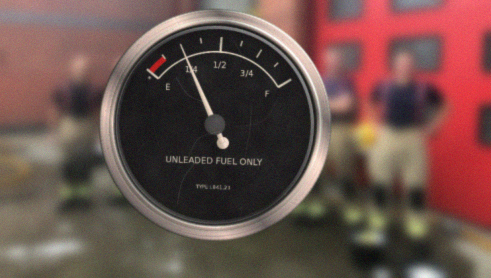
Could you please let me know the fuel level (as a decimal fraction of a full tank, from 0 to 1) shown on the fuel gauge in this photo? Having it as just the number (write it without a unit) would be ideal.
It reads 0.25
